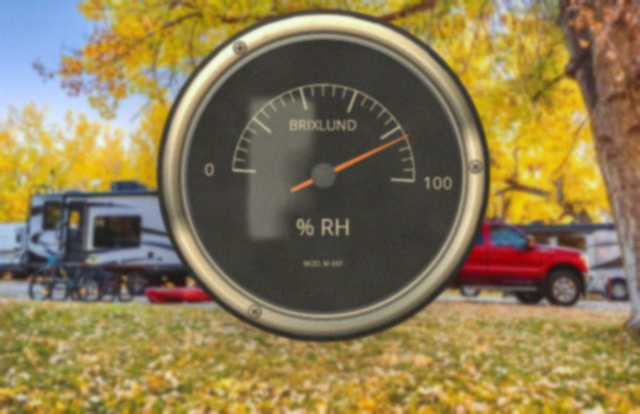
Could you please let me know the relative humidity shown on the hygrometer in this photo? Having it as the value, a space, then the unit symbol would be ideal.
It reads 84 %
